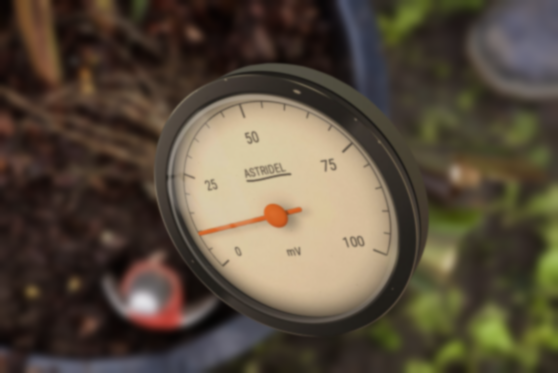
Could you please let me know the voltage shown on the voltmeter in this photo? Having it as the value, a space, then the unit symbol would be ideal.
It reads 10 mV
